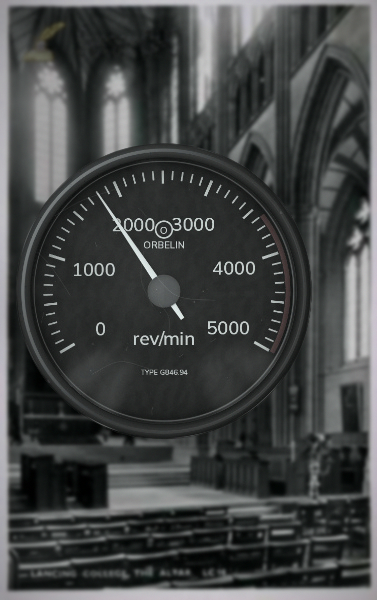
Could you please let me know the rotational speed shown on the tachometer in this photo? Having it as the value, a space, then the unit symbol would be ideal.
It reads 1800 rpm
